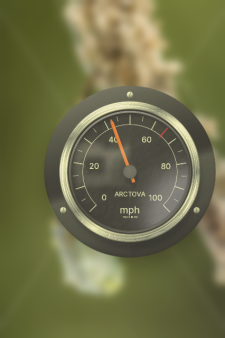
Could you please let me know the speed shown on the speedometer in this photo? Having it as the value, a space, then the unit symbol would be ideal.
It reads 42.5 mph
